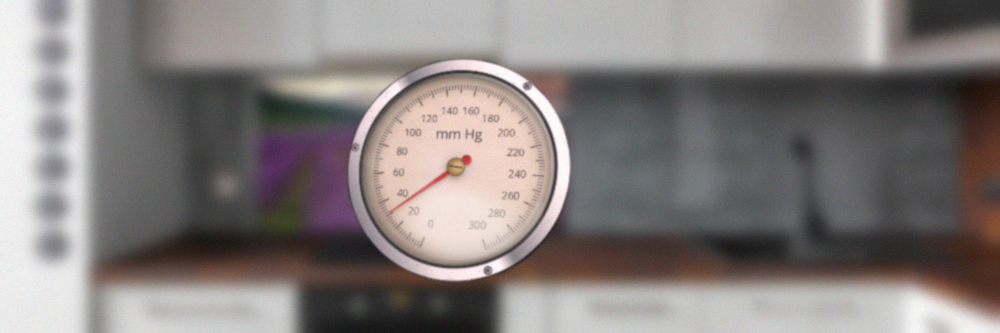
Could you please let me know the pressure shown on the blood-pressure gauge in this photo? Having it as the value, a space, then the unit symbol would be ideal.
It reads 30 mmHg
